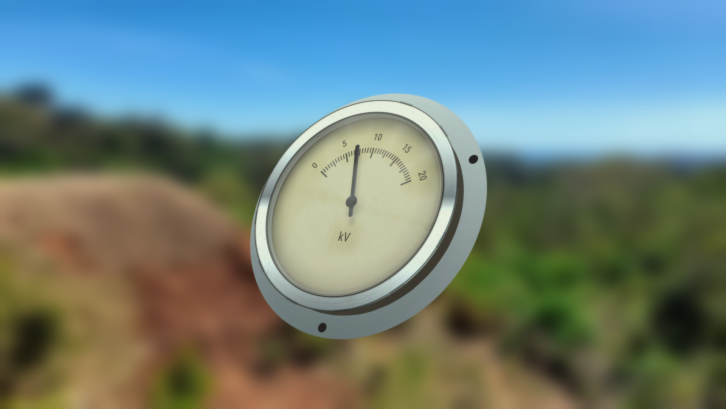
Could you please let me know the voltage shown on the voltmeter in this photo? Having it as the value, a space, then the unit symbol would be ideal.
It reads 7.5 kV
